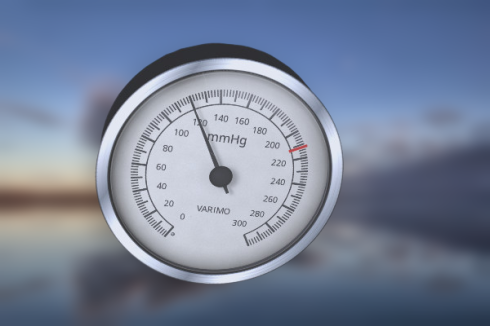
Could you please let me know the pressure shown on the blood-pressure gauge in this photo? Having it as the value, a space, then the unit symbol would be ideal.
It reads 120 mmHg
